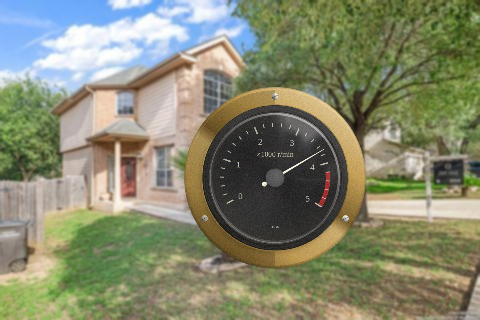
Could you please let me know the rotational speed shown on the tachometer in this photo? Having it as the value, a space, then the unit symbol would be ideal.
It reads 3700 rpm
